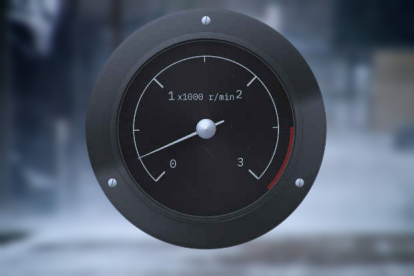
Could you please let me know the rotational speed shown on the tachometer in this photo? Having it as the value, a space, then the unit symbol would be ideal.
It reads 250 rpm
